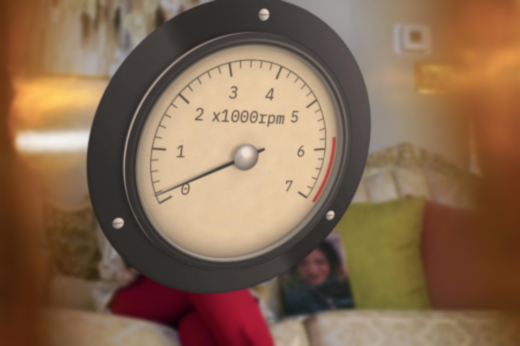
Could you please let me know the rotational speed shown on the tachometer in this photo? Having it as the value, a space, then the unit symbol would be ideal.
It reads 200 rpm
